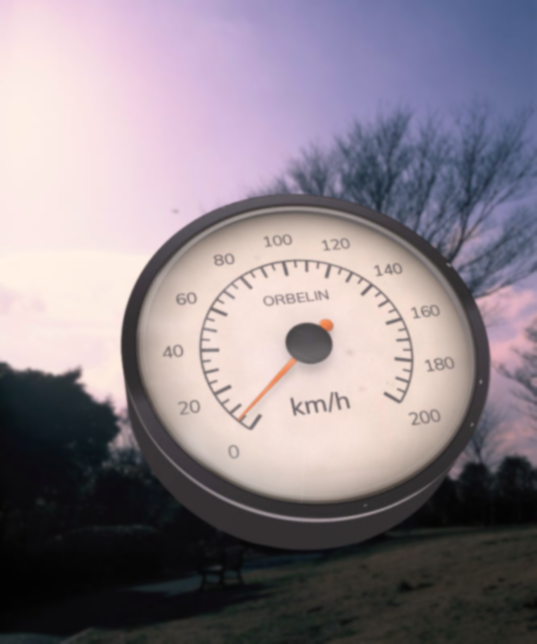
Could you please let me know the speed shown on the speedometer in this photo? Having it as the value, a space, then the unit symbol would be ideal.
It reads 5 km/h
